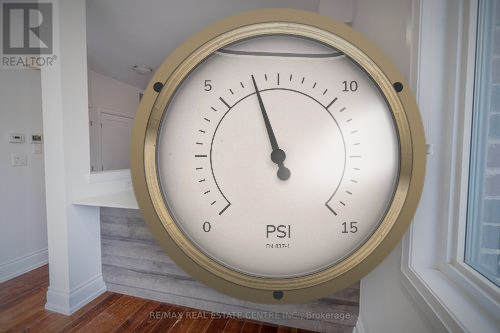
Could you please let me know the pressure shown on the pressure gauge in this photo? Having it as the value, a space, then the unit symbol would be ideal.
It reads 6.5 psi
